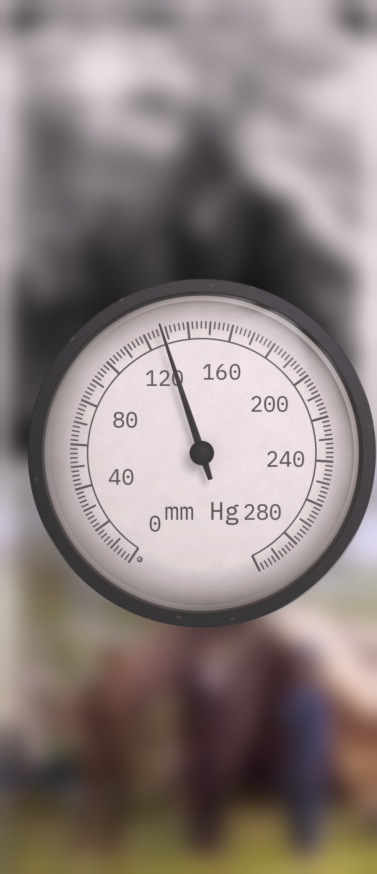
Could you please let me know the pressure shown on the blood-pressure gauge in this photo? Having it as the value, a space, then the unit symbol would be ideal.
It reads 128 mmHg
